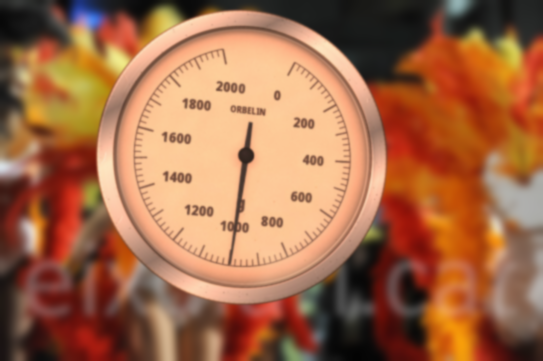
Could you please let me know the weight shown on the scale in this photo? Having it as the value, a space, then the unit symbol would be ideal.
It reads 1000 g
